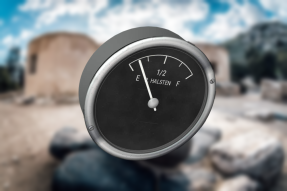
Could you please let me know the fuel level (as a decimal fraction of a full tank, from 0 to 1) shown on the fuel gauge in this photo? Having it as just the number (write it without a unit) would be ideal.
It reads 0.125
